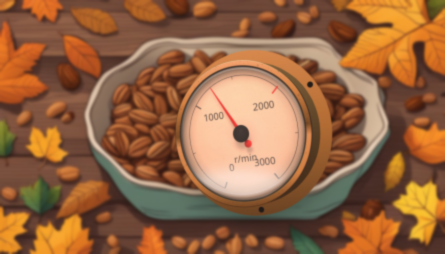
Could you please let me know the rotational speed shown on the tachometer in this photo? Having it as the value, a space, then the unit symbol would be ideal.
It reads 1250 rpm
